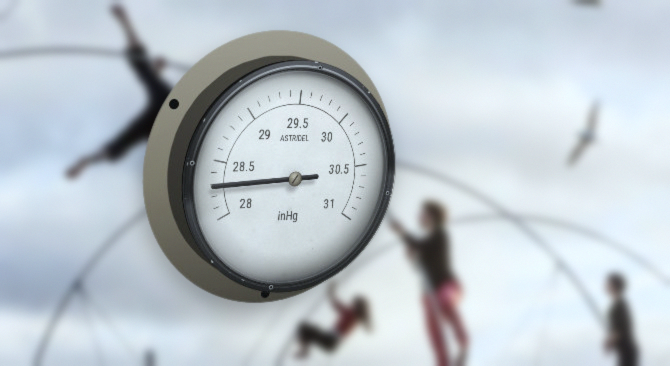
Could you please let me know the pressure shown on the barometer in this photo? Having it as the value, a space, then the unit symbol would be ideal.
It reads 28.3 inHg
